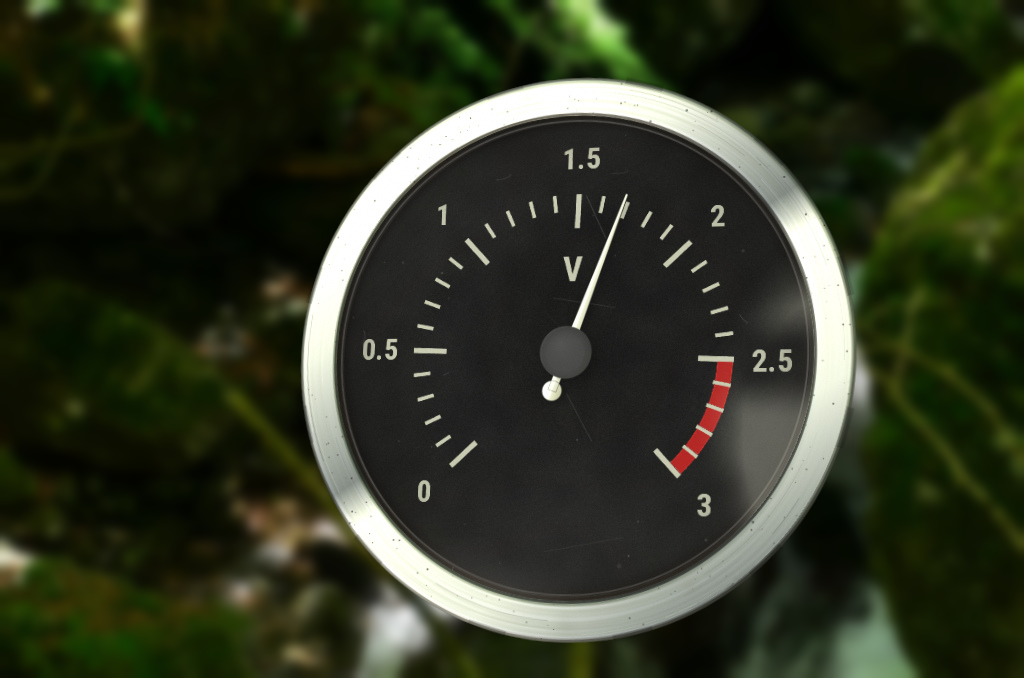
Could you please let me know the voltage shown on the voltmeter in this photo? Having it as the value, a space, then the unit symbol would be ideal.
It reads 1.7 V
